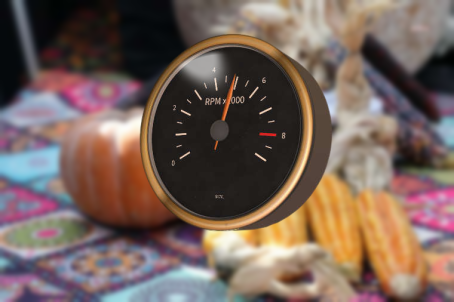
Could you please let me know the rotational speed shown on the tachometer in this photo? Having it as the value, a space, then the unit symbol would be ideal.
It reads 5000 rpm
